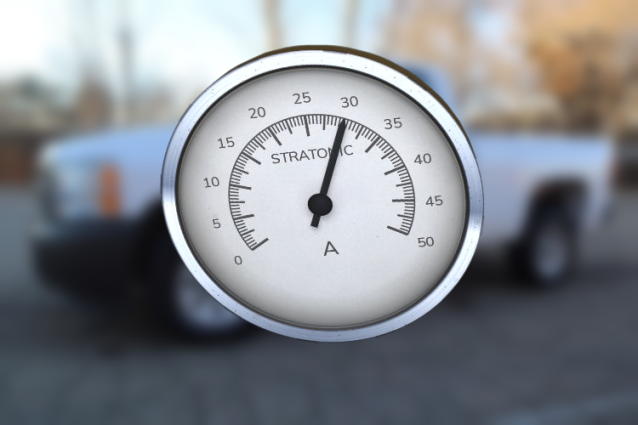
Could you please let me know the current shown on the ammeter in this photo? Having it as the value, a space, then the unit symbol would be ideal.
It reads 30 A
